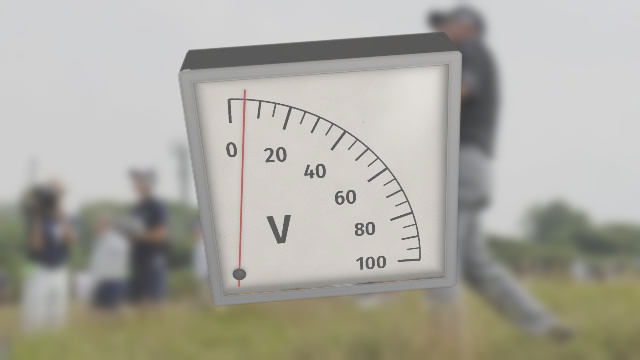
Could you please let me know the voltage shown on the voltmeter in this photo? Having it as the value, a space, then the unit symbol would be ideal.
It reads 5 V
